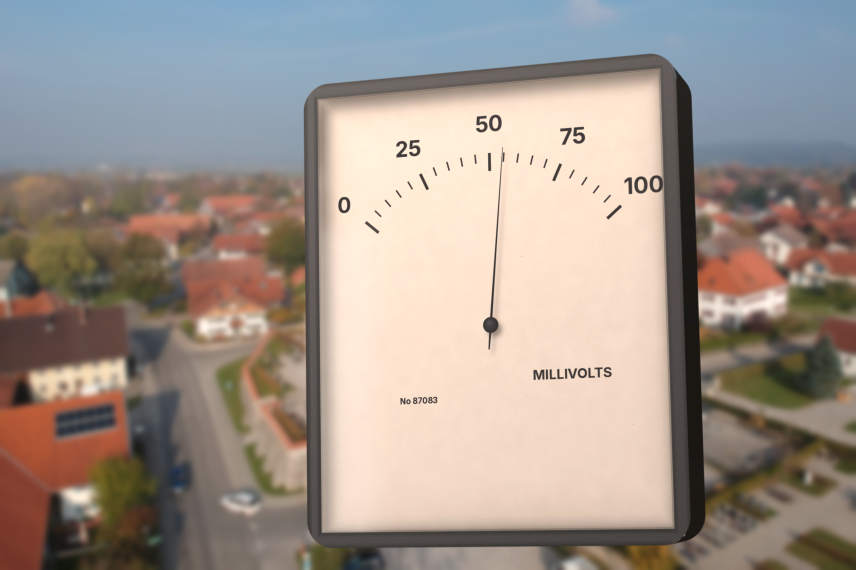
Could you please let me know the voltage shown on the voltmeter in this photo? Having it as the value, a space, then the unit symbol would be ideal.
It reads 55 mV
